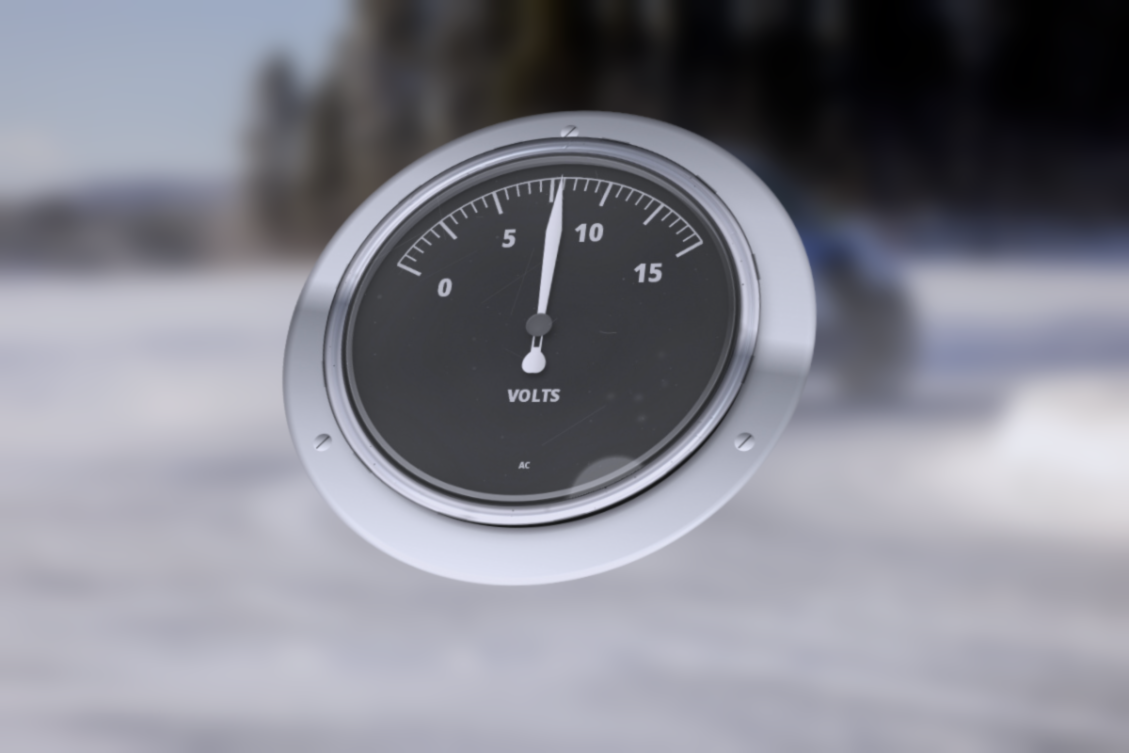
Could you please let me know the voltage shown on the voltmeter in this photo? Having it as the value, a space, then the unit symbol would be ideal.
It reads 8 V
